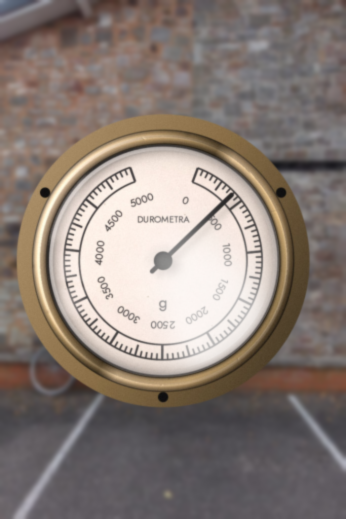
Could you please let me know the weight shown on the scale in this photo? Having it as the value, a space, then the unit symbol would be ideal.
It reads 400 g
